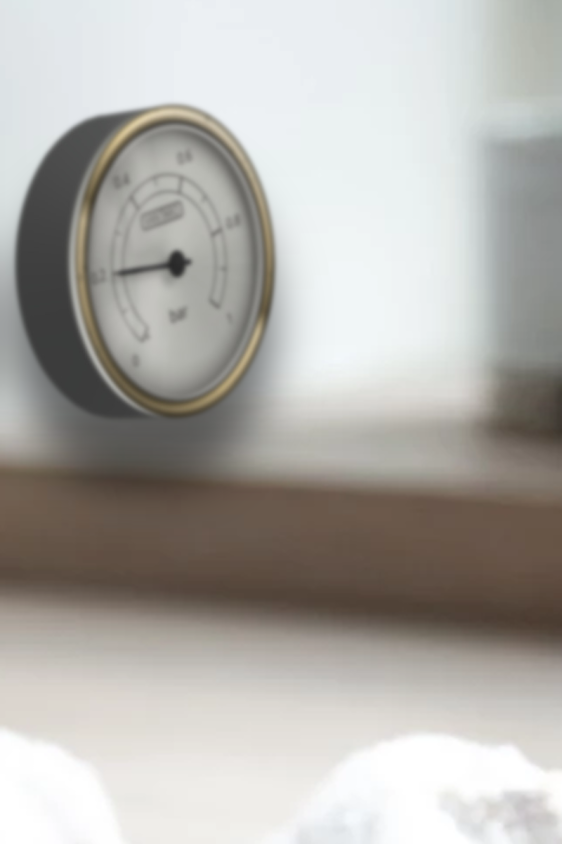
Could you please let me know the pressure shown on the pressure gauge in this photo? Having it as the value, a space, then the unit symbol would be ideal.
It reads 0.2 bar
